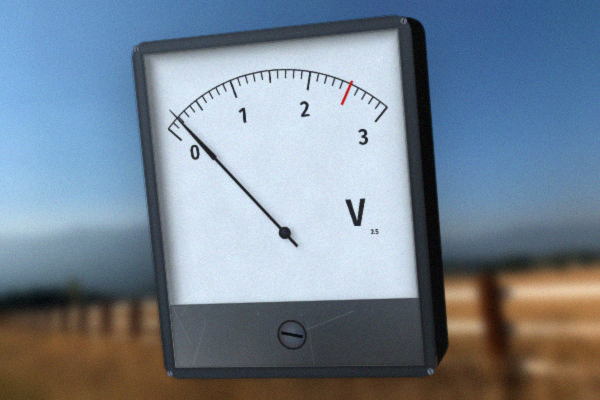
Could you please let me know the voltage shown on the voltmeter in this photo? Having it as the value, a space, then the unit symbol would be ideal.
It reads 0.2 V
